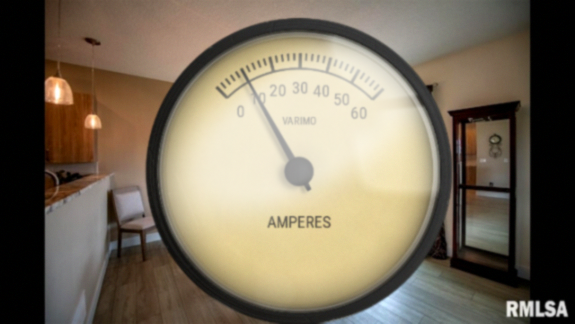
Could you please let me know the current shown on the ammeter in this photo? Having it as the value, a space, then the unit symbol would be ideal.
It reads 10 A
